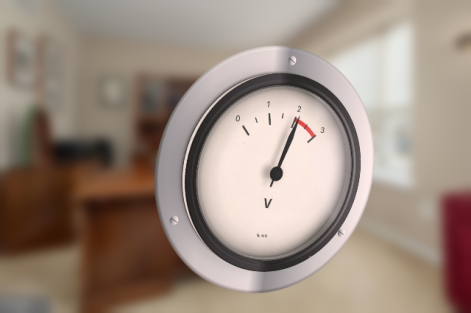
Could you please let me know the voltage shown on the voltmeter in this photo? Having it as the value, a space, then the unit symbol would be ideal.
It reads 2 V
